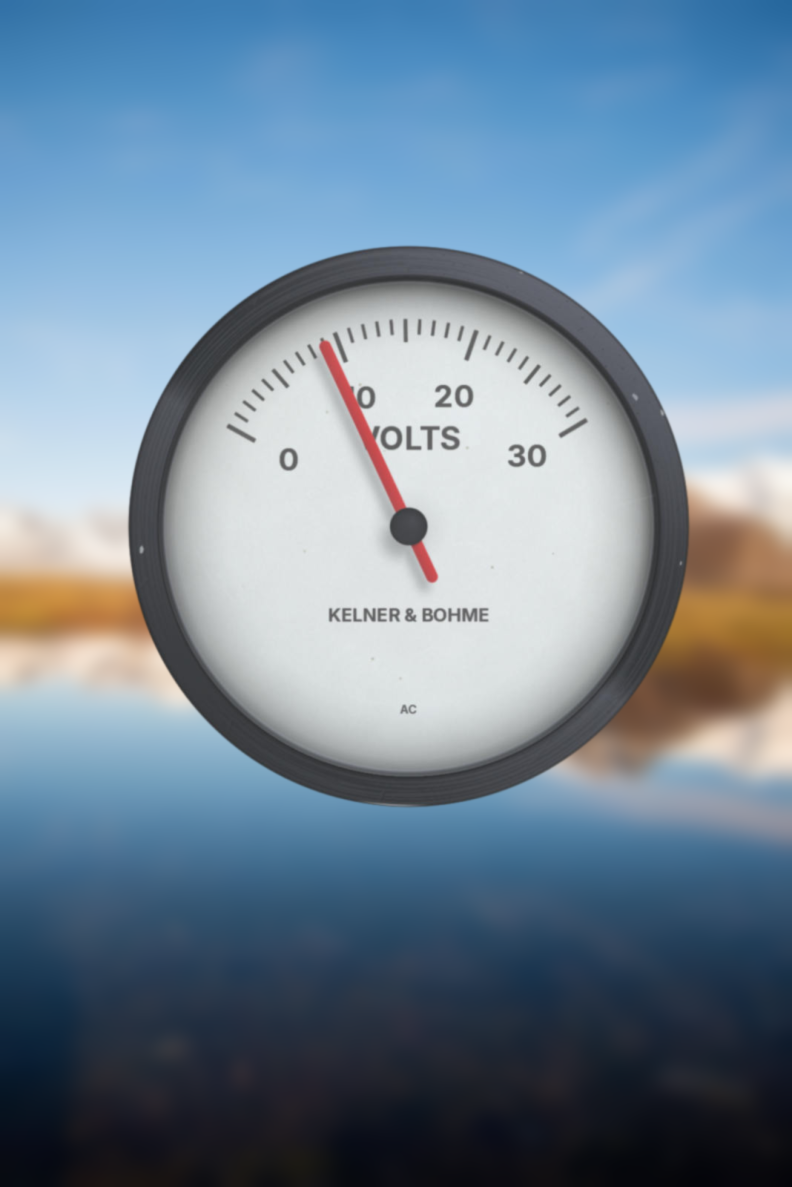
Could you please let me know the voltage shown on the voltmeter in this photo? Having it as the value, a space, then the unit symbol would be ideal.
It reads 9 V
